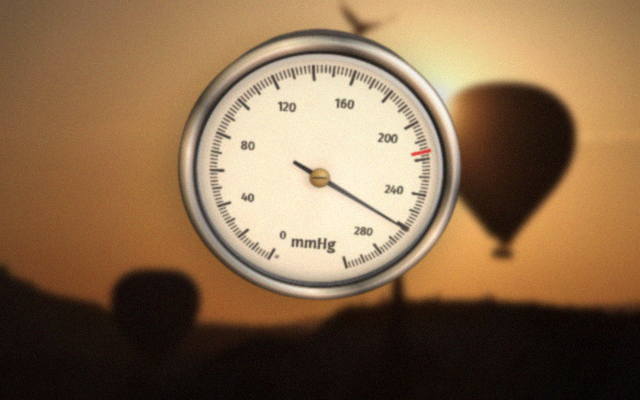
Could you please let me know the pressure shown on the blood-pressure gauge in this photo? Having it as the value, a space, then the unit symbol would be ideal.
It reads 260 mmHg
